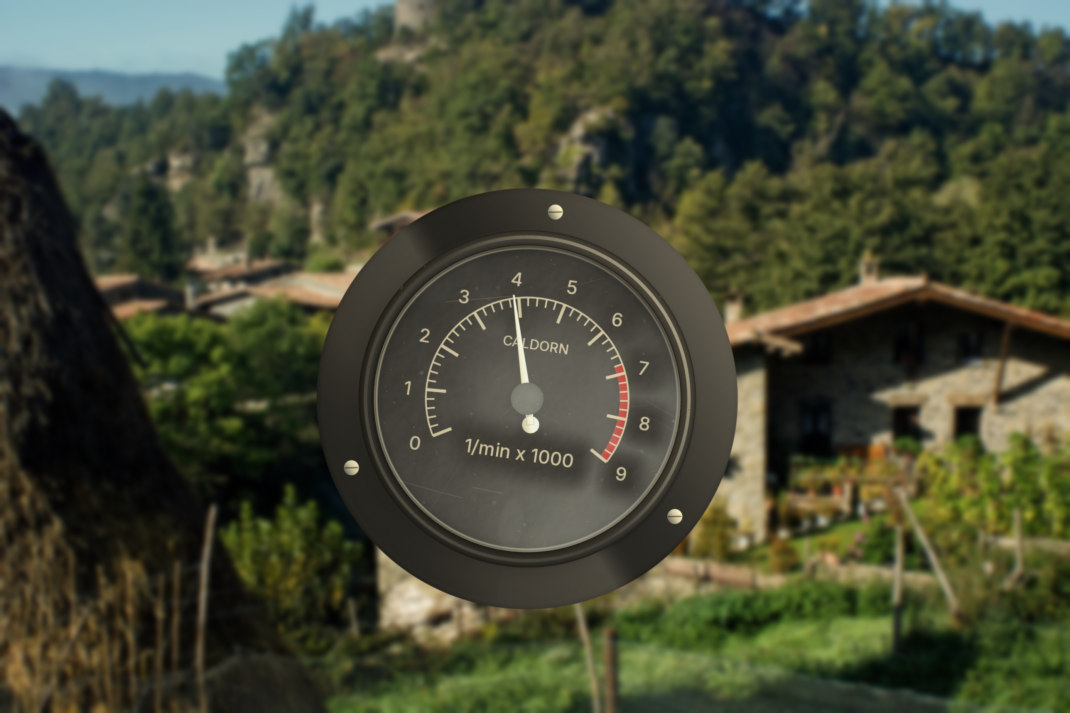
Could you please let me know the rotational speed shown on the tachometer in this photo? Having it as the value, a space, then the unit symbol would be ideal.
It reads 3900 rpm
